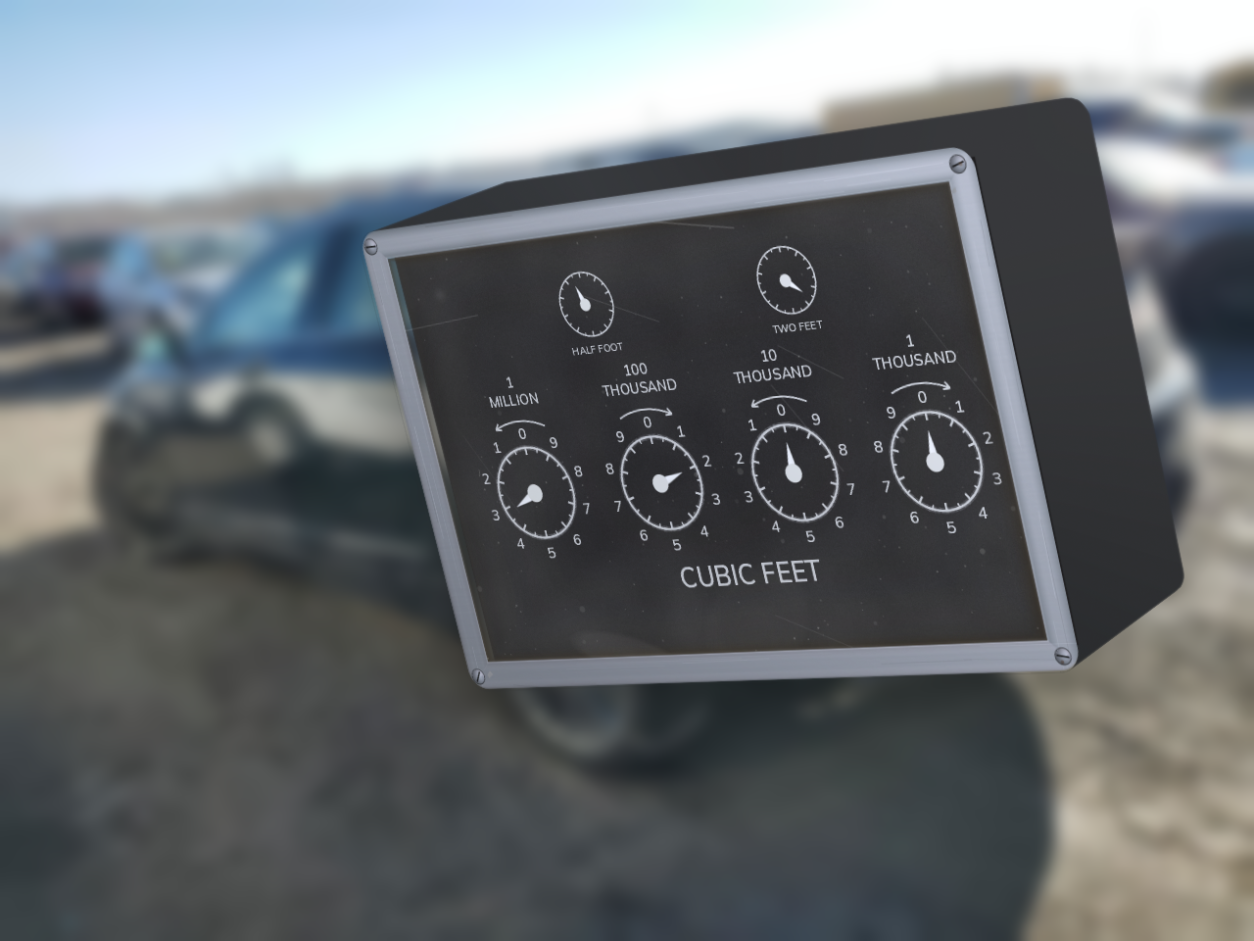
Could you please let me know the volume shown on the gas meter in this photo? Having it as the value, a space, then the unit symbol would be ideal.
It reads 320000 ft³
